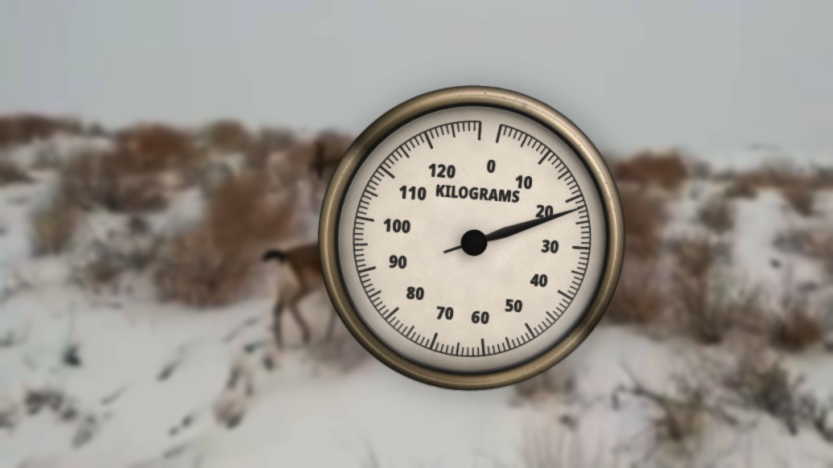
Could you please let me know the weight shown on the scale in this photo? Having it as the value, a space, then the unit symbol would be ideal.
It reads 22 kg
